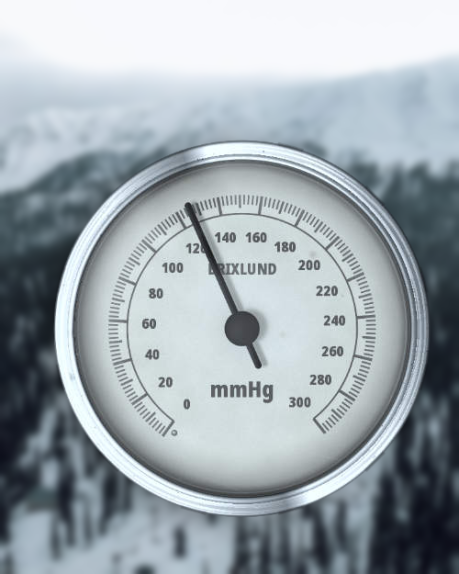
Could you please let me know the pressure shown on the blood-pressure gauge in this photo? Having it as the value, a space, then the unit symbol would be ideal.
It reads 126 mmHg
